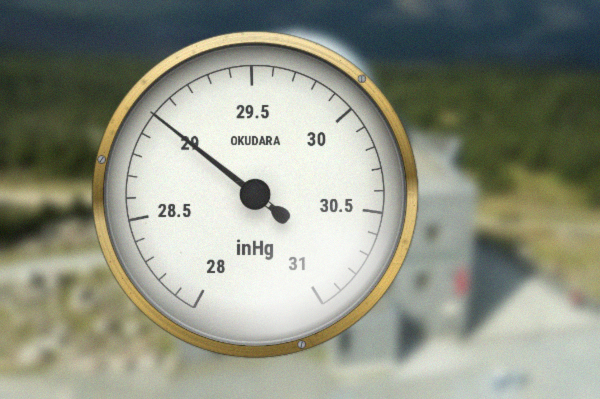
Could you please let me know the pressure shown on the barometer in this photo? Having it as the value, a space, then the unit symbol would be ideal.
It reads 29 inHg
